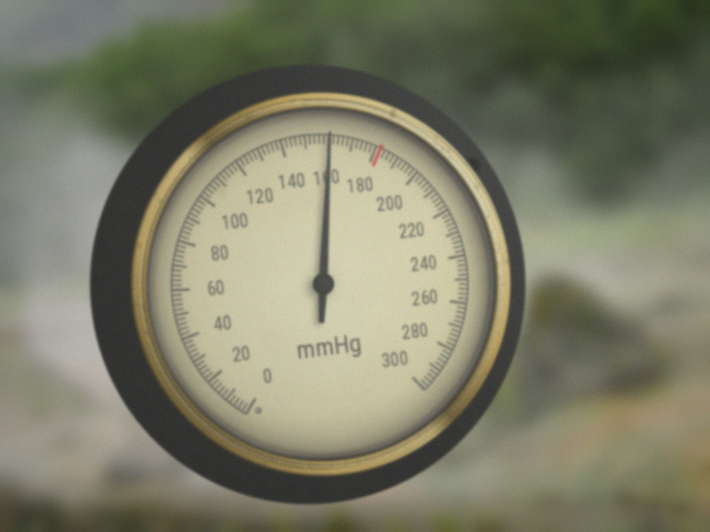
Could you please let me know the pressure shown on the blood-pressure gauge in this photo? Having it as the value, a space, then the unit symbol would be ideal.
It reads 160 mmHg
